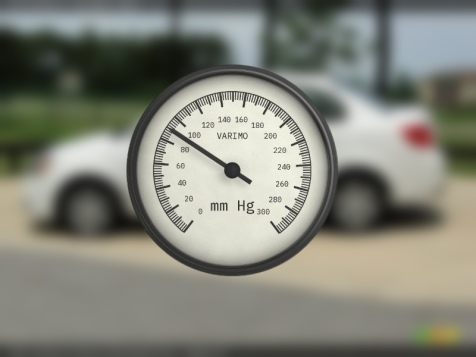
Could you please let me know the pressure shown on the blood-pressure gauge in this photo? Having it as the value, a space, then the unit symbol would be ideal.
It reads 90 mmHg
